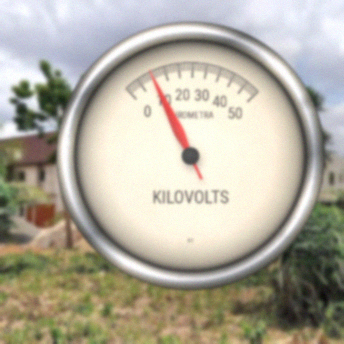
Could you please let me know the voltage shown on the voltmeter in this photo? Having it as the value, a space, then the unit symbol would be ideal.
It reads 10 kV
